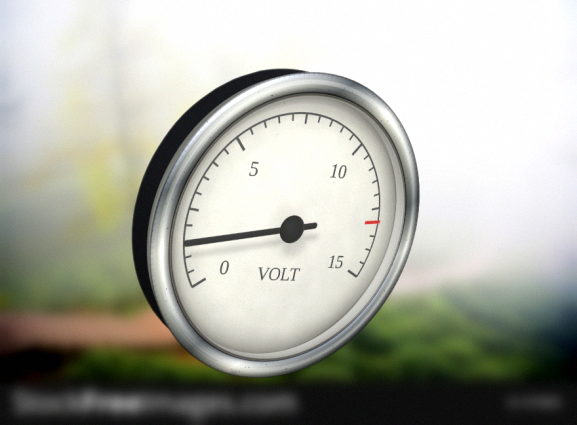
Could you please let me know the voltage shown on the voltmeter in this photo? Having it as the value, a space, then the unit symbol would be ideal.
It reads 1.5 V
